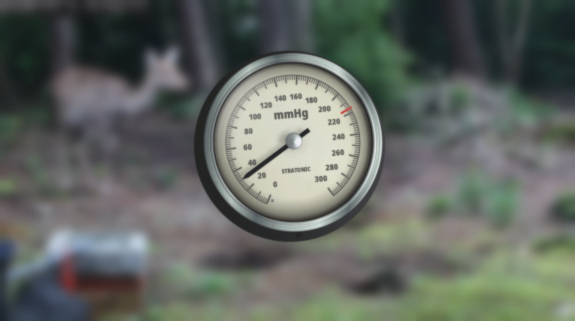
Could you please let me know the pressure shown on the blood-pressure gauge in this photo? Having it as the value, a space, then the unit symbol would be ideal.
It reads 30 mmHg
